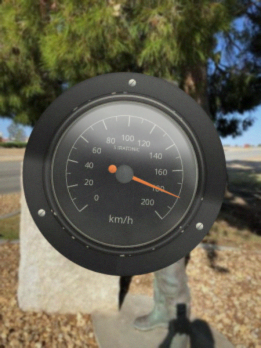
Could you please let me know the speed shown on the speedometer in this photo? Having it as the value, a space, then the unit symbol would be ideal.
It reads 180 km/h
